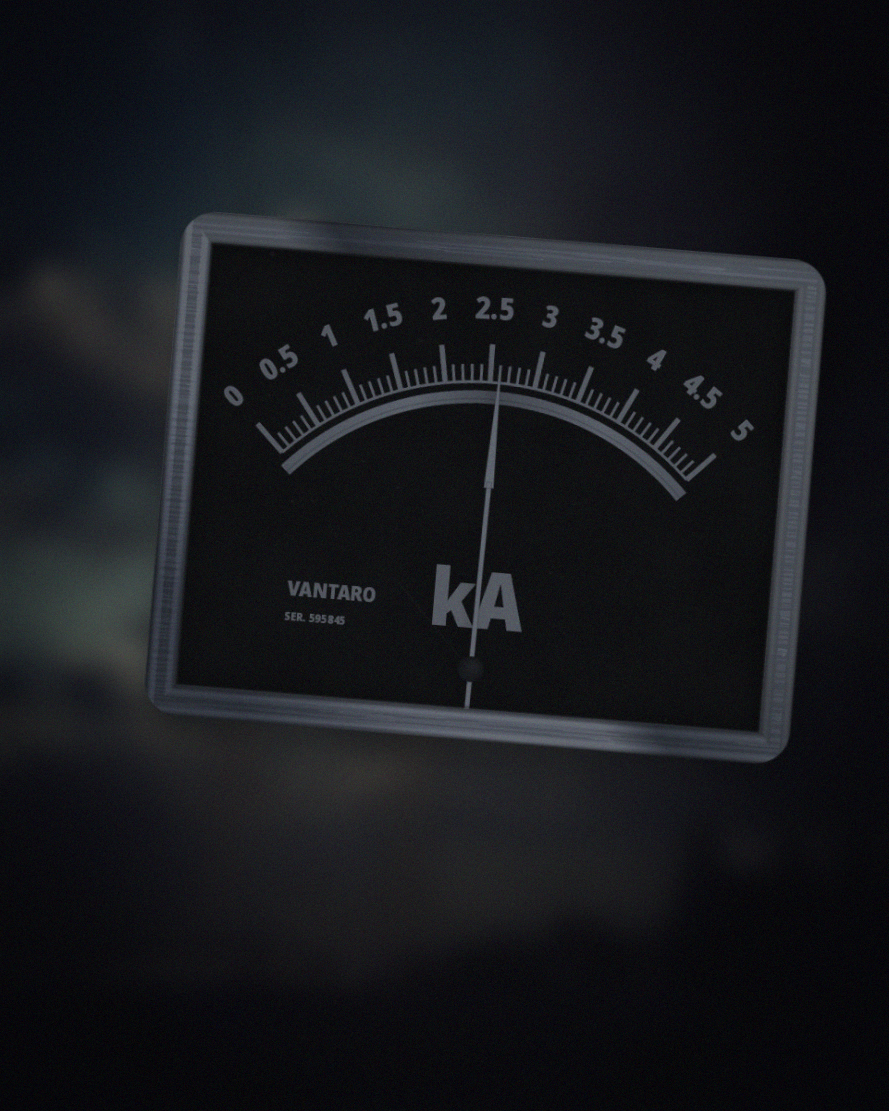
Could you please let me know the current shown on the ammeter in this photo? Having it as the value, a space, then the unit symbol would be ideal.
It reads 2.6 kA
